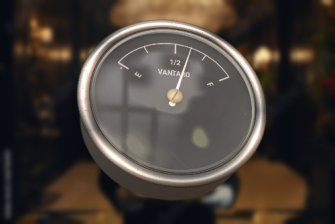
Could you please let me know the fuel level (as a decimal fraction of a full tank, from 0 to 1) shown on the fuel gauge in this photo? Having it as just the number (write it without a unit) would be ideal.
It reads 0.625
